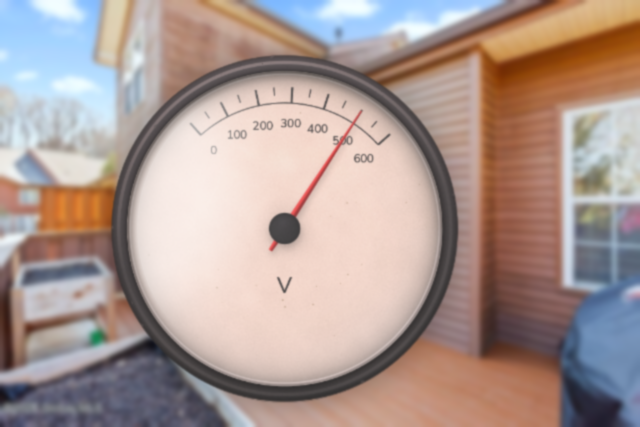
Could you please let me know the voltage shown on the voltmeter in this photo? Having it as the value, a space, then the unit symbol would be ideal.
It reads 500 V
